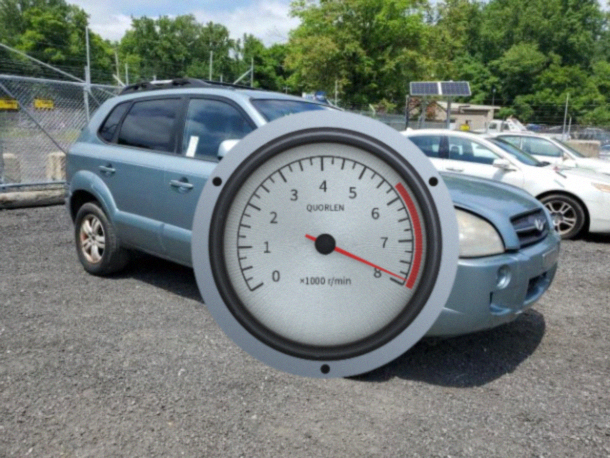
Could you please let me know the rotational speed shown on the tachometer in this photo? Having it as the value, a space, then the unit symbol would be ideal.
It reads 7875 rpm
